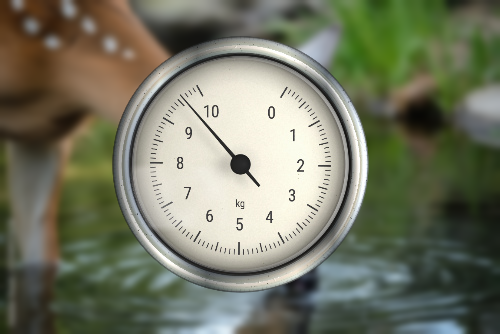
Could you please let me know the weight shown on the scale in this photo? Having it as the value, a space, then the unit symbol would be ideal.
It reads 9.6 kg
